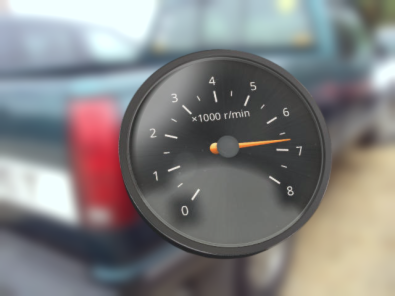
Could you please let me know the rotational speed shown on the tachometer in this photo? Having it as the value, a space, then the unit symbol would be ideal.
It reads 6750 rpm
